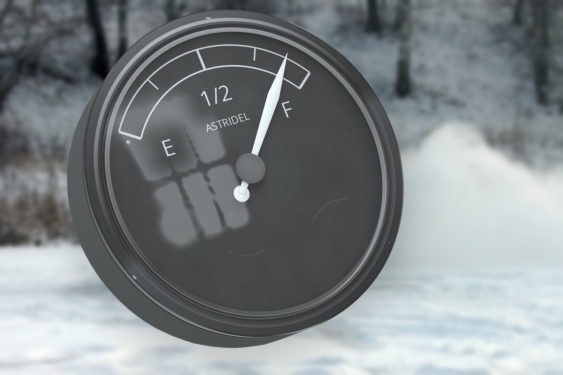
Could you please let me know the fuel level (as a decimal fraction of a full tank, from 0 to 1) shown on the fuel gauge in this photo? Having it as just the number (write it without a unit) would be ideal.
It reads 0.875
